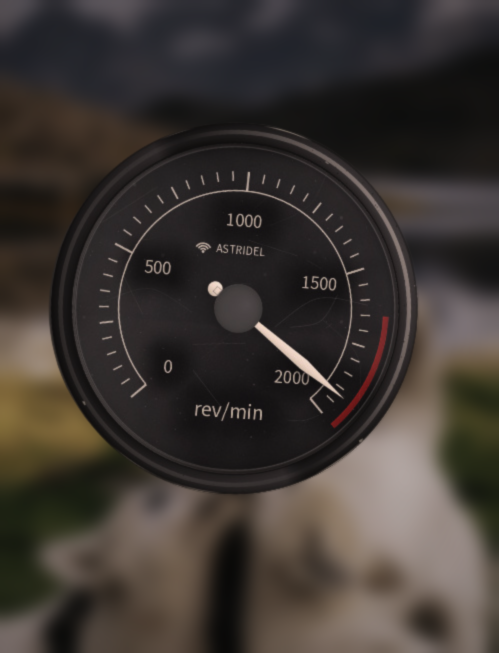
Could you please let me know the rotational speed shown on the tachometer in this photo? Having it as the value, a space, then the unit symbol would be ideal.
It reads 1925 rpm
